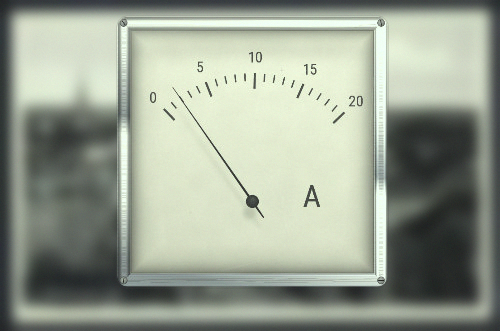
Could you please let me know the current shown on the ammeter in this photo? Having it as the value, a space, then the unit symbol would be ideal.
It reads 2 A
